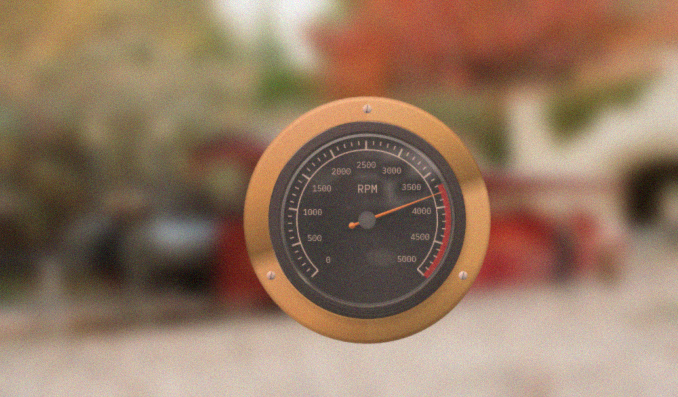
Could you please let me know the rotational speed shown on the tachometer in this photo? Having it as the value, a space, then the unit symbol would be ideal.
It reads 3800 rpm
